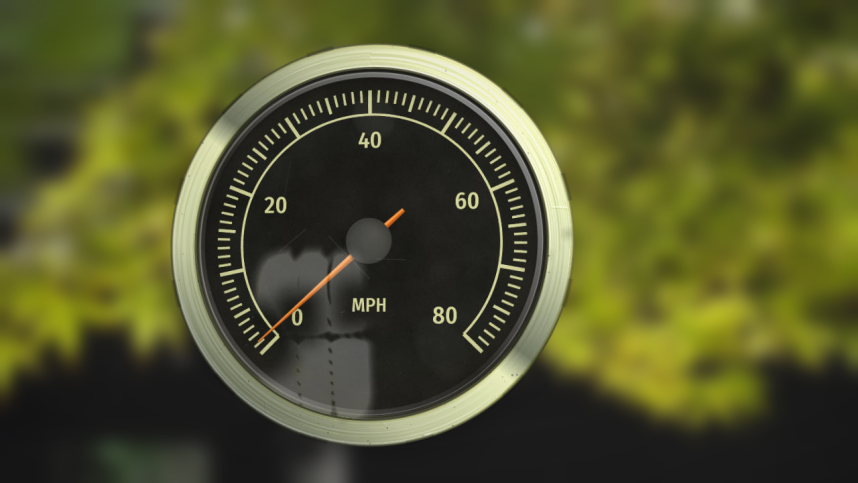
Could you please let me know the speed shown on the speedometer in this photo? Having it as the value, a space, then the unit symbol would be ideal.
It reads 1 mph
